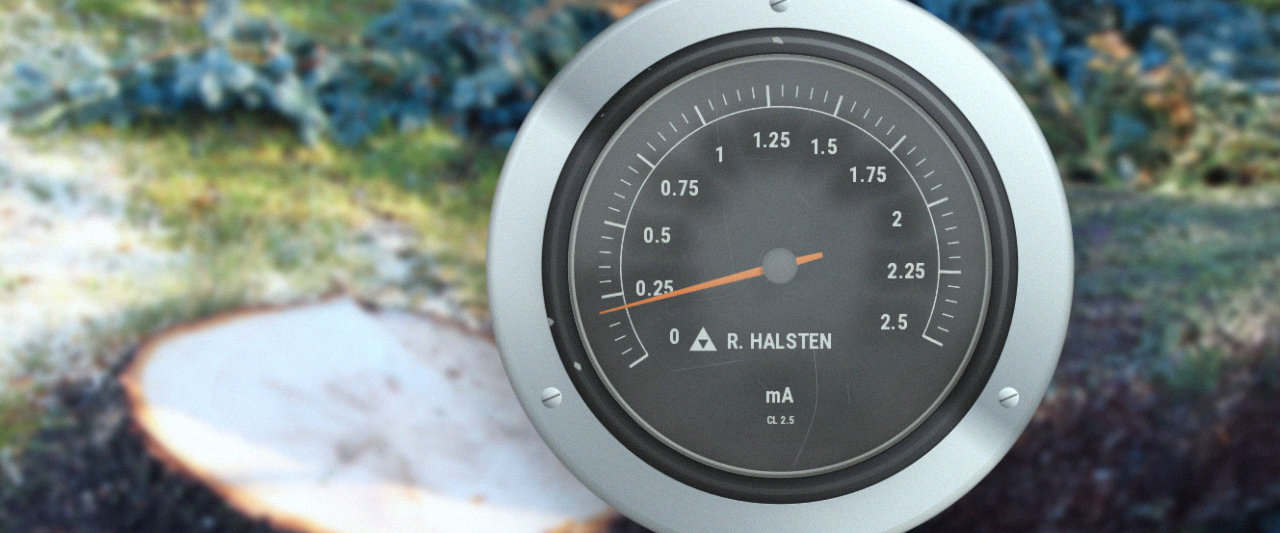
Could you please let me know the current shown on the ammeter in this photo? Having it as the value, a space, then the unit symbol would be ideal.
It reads 0.2 mA
